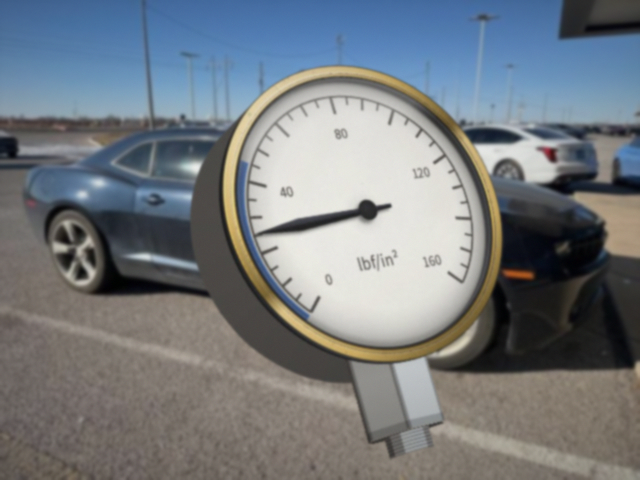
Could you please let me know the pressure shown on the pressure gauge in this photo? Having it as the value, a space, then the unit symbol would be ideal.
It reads 25 psi
